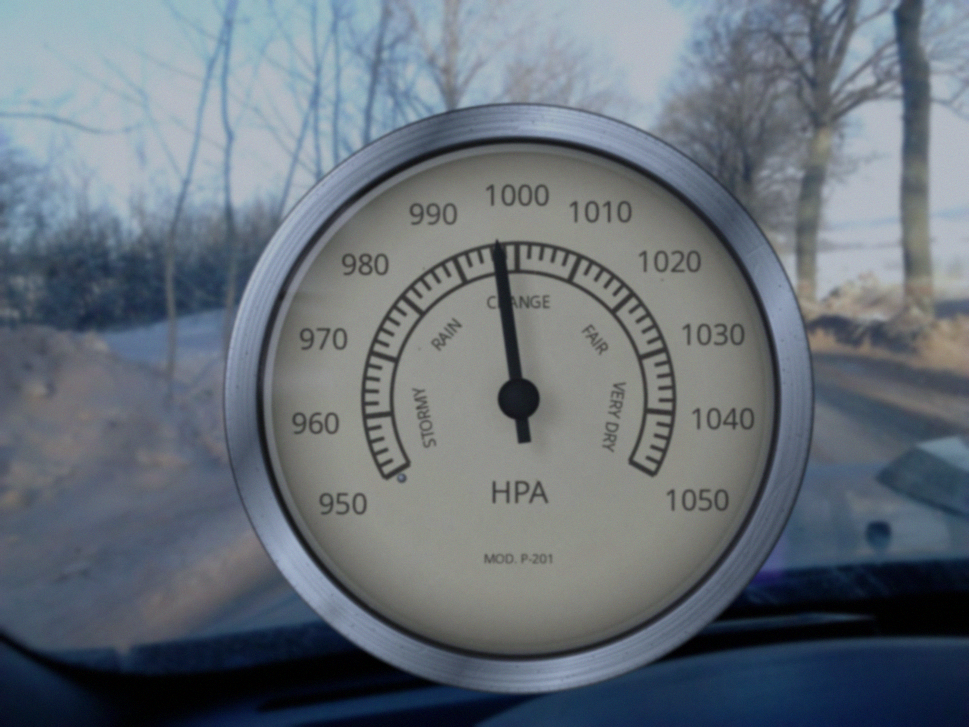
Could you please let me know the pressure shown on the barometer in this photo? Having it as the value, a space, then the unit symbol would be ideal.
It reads 997 hPa
